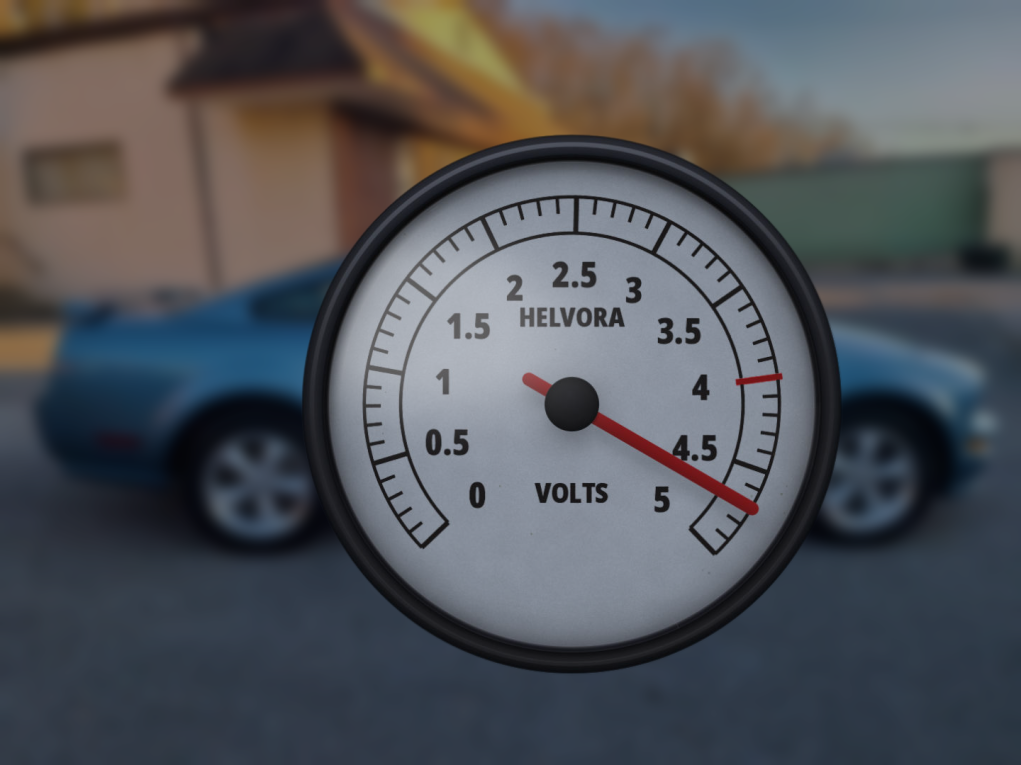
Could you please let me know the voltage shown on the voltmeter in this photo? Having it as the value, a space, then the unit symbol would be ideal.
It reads 4.7 V
